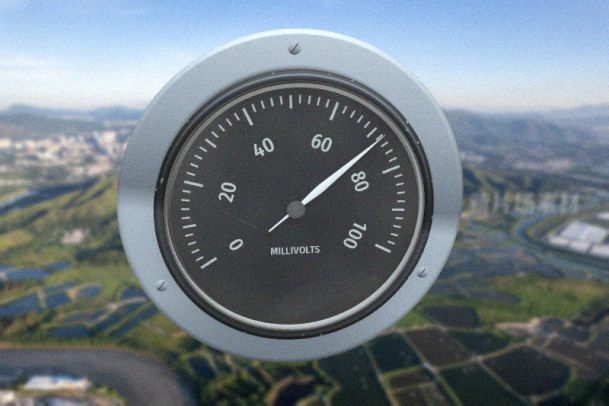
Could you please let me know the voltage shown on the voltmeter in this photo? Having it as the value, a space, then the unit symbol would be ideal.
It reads 72 mV
